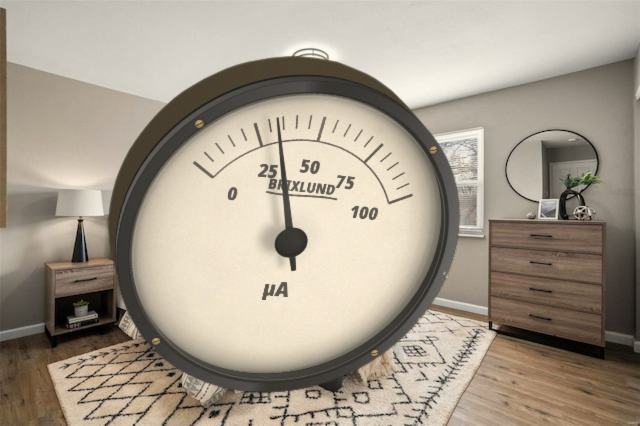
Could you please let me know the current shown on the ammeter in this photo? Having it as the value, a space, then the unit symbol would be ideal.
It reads 32.5 µA
